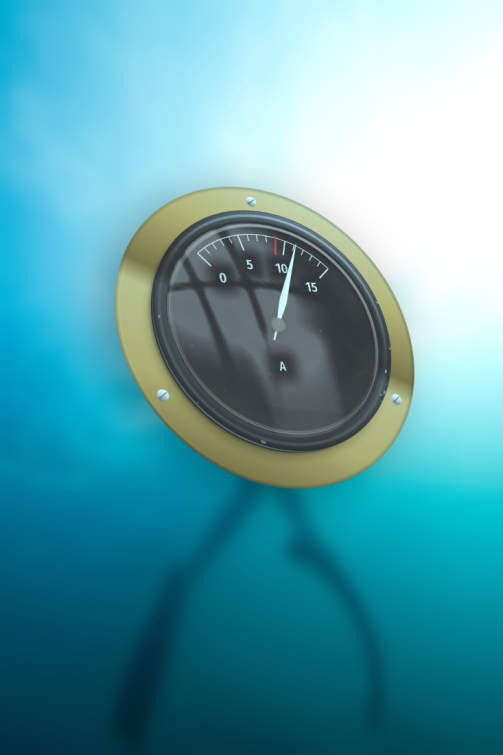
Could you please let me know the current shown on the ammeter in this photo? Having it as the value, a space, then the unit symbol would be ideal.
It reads 11 A
